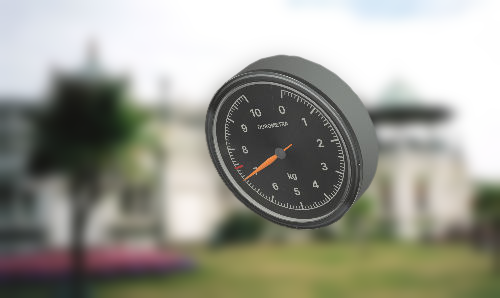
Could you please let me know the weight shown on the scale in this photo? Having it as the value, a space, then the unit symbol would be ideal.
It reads 7 kg
